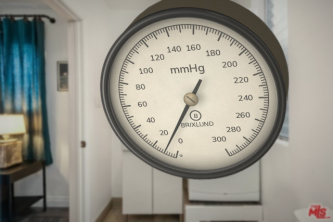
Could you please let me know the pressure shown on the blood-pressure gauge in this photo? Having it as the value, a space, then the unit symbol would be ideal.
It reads 10 mmHg
